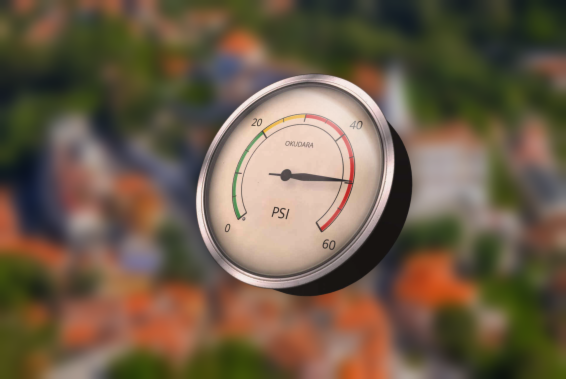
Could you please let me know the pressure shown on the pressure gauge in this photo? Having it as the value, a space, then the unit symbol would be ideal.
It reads 50 psi
